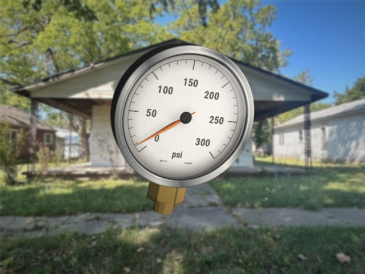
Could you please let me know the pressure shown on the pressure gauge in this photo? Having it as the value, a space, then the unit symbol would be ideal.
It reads 10 psi
